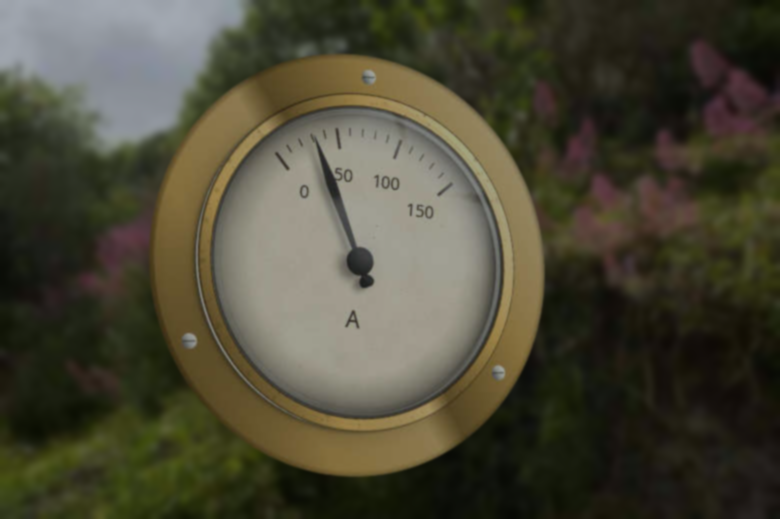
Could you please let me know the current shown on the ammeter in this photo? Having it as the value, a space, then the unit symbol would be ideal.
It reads 30 A
